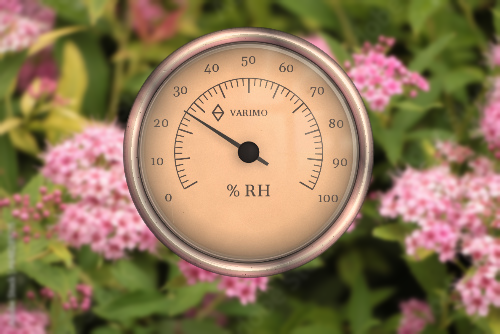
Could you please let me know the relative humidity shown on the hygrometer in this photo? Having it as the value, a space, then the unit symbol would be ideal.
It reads 26 %
